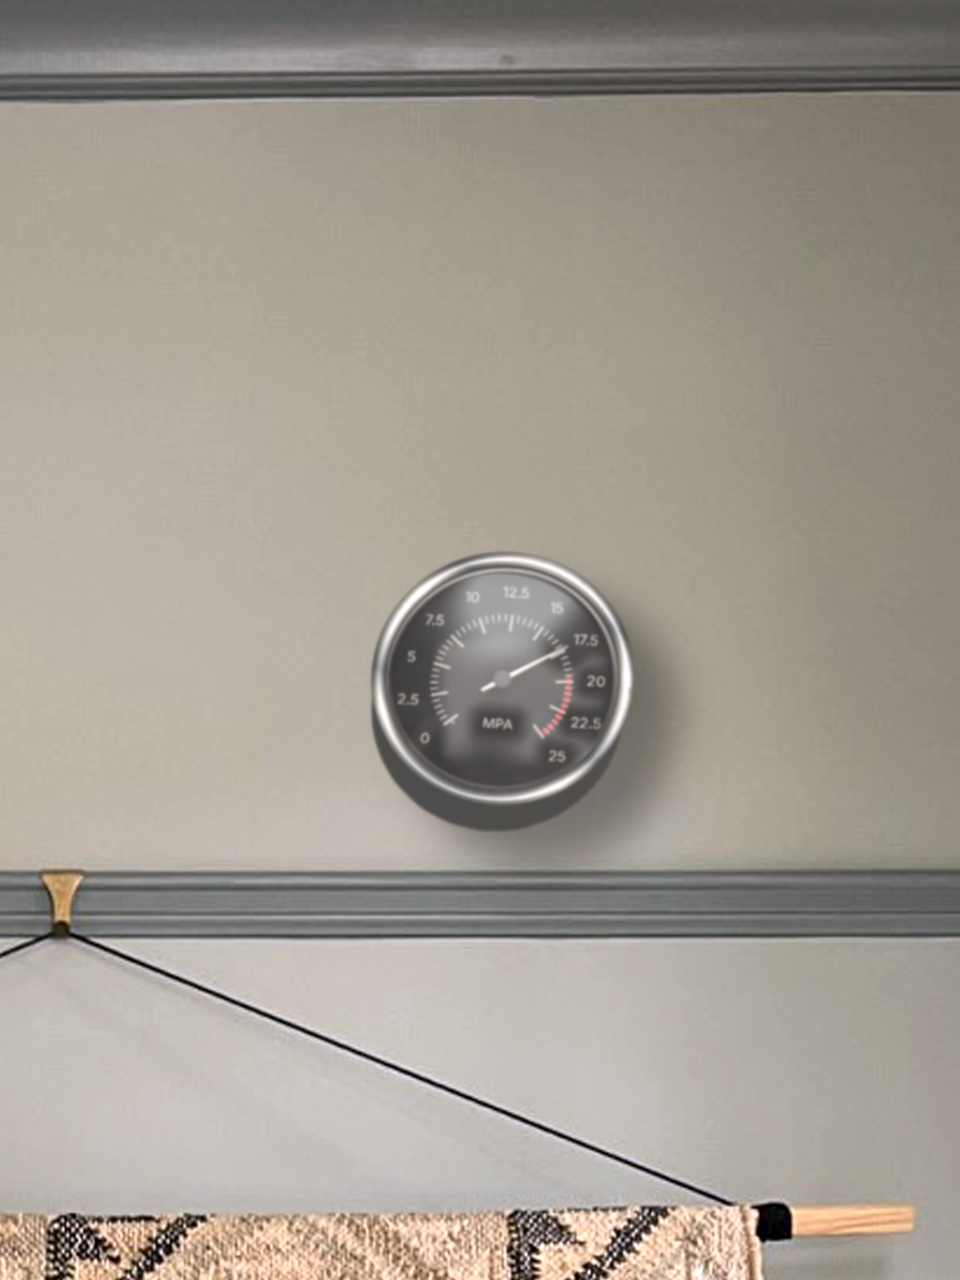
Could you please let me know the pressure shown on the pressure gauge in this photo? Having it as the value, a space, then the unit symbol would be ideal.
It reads 17.5 MPa
